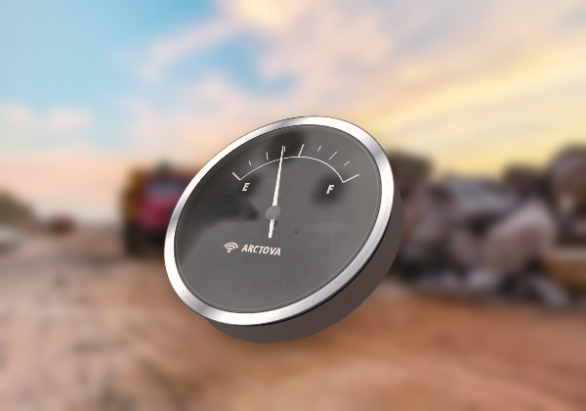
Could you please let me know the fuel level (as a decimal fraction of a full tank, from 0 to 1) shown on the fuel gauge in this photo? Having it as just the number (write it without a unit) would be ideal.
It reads 0.375
